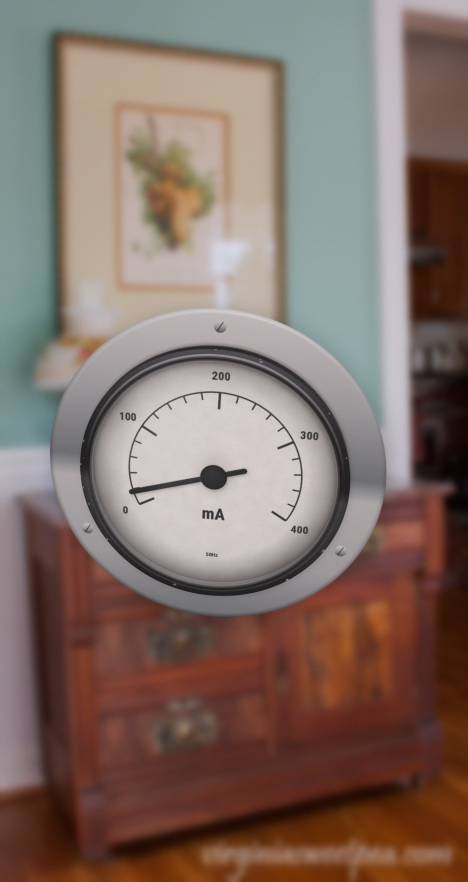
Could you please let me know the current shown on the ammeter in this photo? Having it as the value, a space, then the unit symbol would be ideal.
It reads 20 mA
